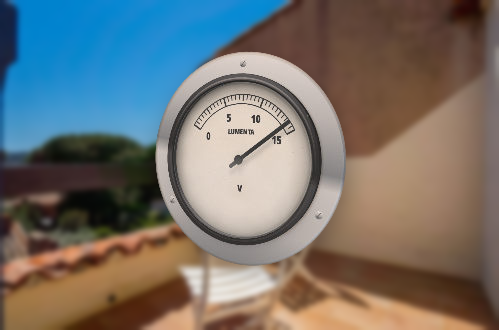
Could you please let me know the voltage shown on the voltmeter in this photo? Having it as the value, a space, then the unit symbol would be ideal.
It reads 14 V
